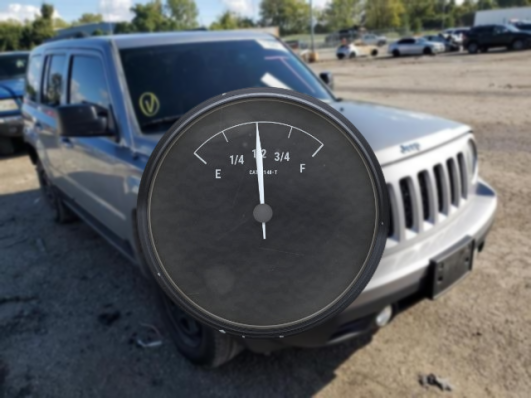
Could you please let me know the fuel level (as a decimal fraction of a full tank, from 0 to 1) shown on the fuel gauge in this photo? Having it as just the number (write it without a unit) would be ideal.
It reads 0.5
